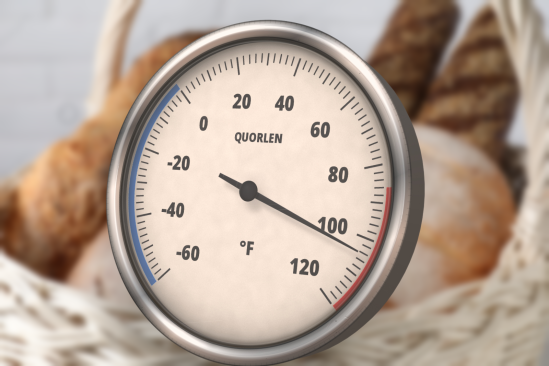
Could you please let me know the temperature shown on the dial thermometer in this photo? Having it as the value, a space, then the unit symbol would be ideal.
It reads 104 °F
